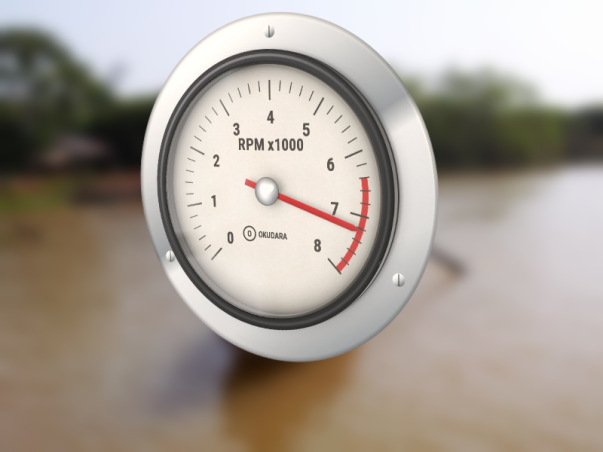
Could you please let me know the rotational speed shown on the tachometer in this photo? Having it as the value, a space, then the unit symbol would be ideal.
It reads 7200 rpm
